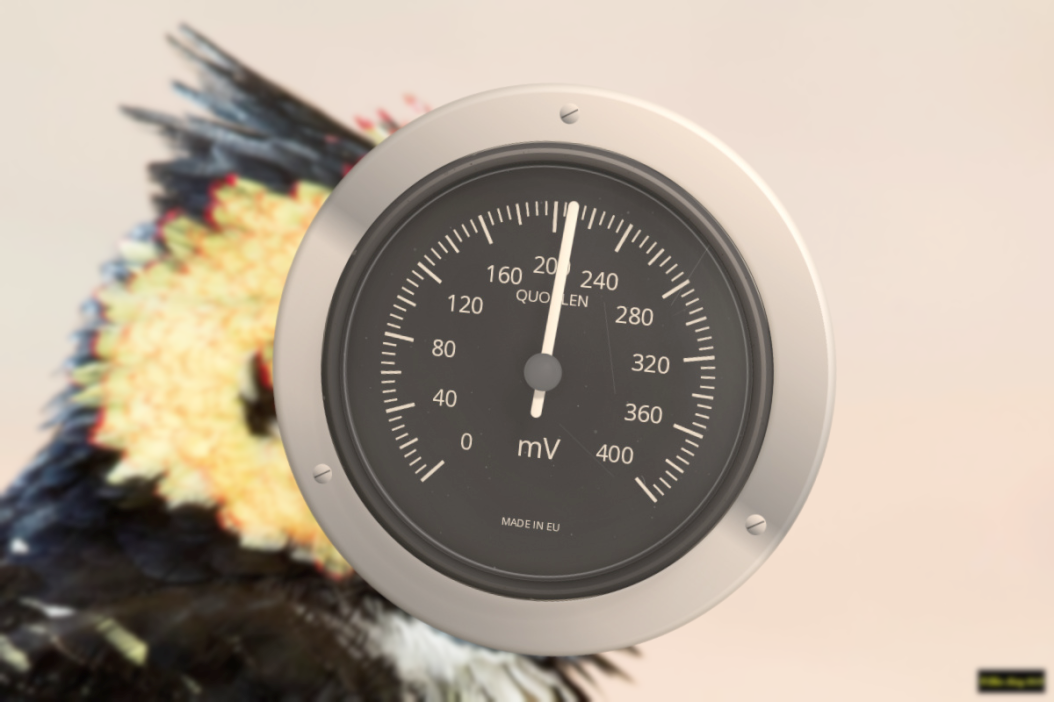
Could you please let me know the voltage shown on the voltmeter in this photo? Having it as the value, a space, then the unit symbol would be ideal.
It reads 210 mV
